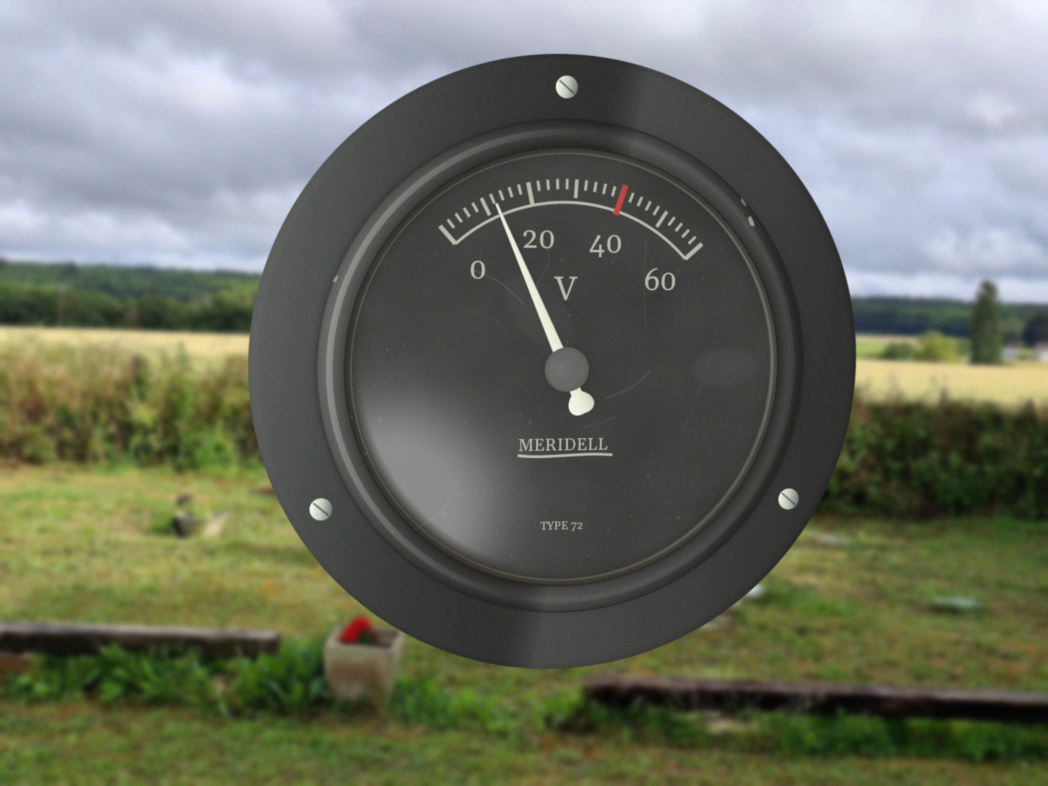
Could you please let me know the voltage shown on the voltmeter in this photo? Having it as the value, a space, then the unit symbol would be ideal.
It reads 12 V
